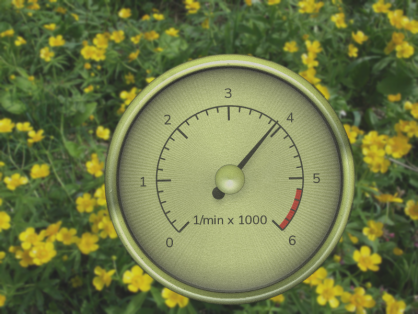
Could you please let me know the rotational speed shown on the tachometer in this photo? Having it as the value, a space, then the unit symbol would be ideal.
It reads 3900 rpm
